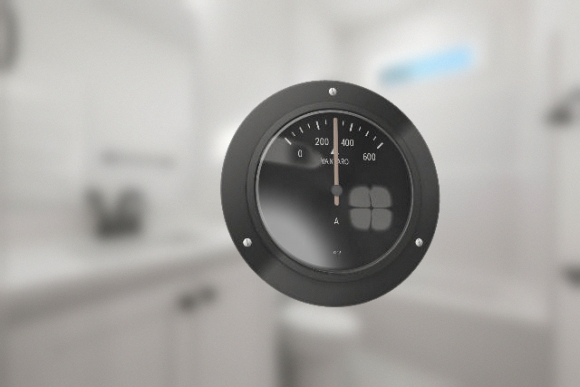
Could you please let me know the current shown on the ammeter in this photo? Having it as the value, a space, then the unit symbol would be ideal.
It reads 300 A
